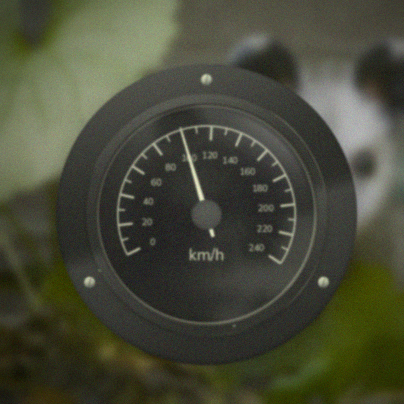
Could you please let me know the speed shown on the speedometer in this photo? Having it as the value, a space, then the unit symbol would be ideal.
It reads 100 km/h
